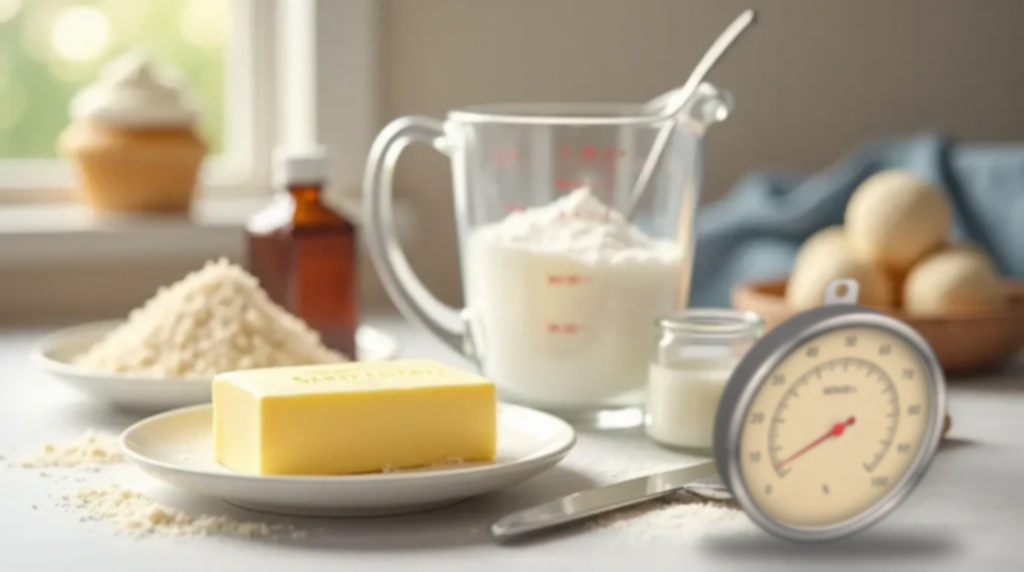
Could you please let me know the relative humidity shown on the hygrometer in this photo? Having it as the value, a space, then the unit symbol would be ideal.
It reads 5 %
